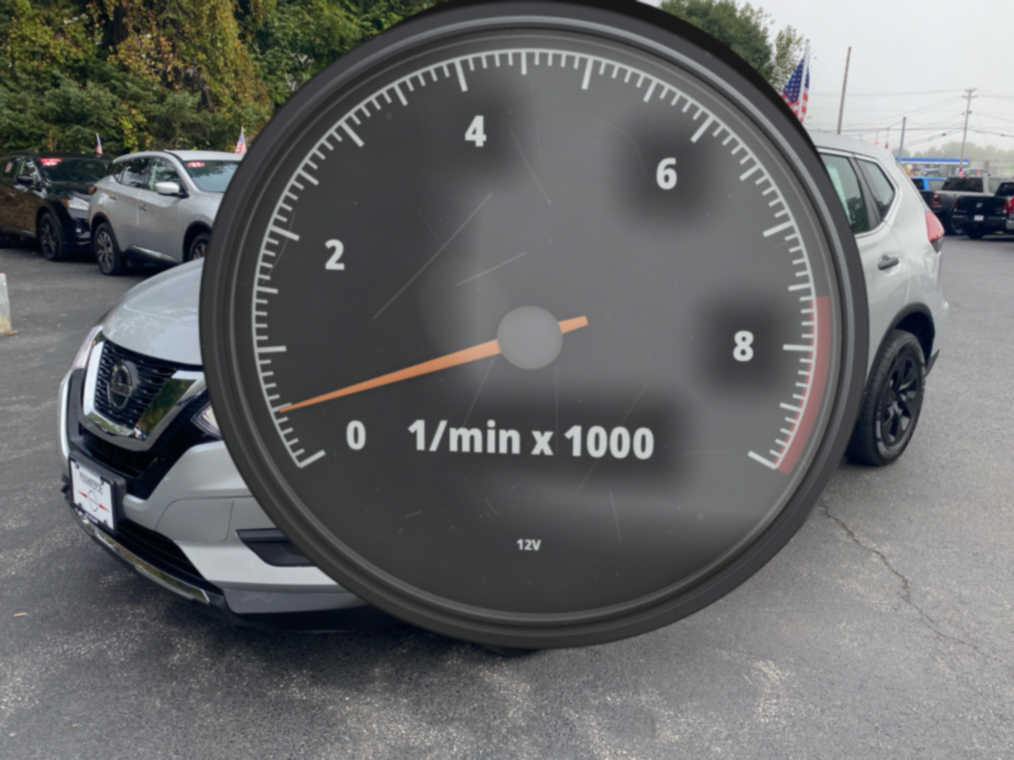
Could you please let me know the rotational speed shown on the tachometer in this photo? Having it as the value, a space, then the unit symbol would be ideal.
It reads 500 rpm
